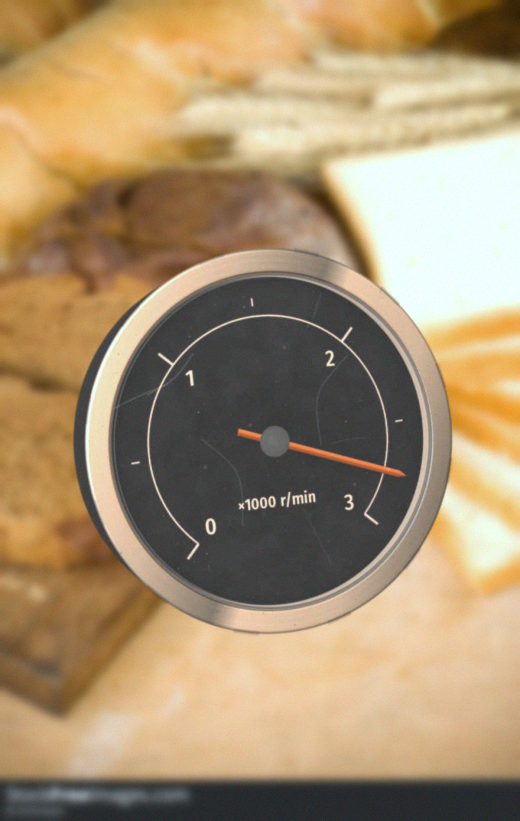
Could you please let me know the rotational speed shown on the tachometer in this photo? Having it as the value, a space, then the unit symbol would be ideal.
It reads 2750 rpm
